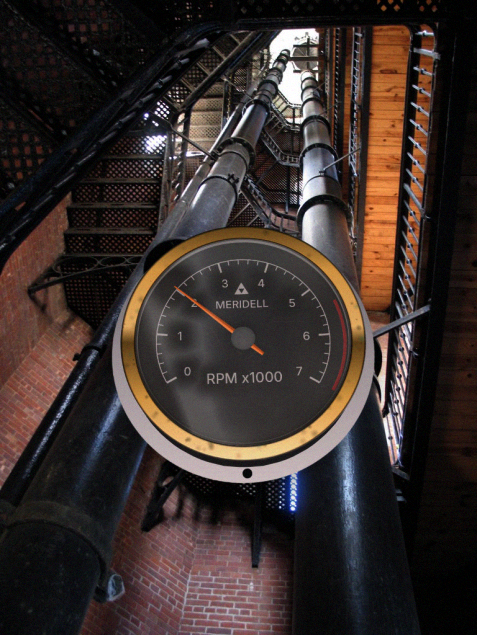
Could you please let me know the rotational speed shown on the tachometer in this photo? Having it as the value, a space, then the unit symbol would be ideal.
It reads 2000 rpm
